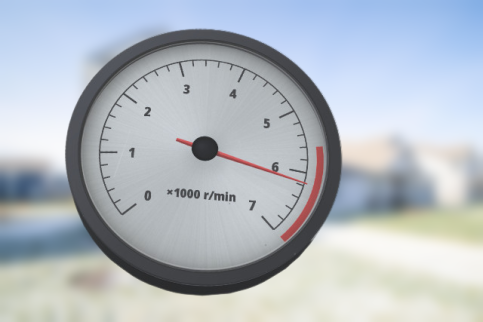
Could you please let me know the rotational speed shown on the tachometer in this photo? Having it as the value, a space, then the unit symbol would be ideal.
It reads 6200 rpm
